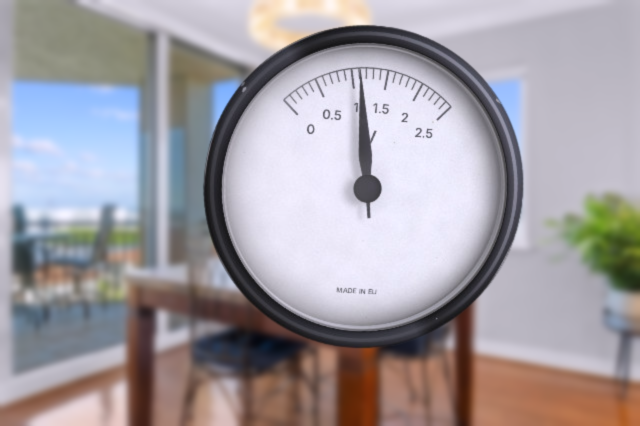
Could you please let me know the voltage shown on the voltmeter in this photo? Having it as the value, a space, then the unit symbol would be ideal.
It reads 1.1 V
